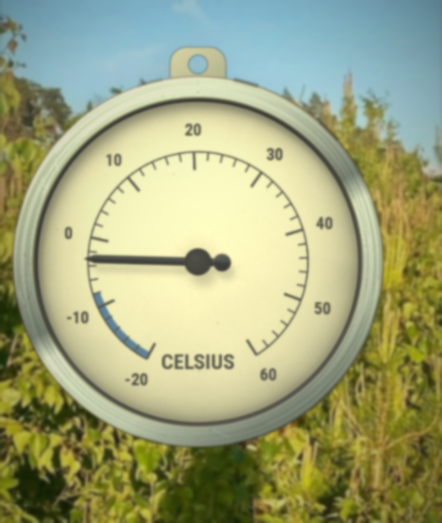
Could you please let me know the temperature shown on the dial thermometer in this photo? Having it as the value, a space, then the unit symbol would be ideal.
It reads -3 °C
